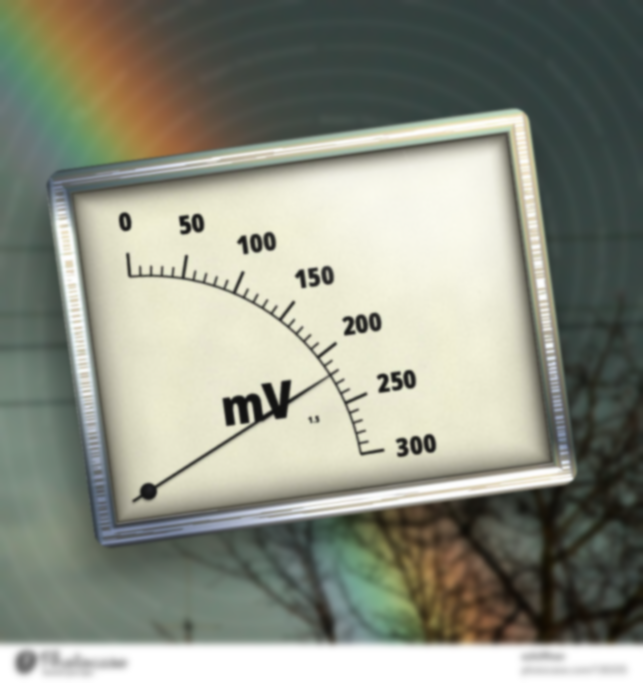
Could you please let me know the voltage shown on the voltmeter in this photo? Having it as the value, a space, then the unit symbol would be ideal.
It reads 220 mV
